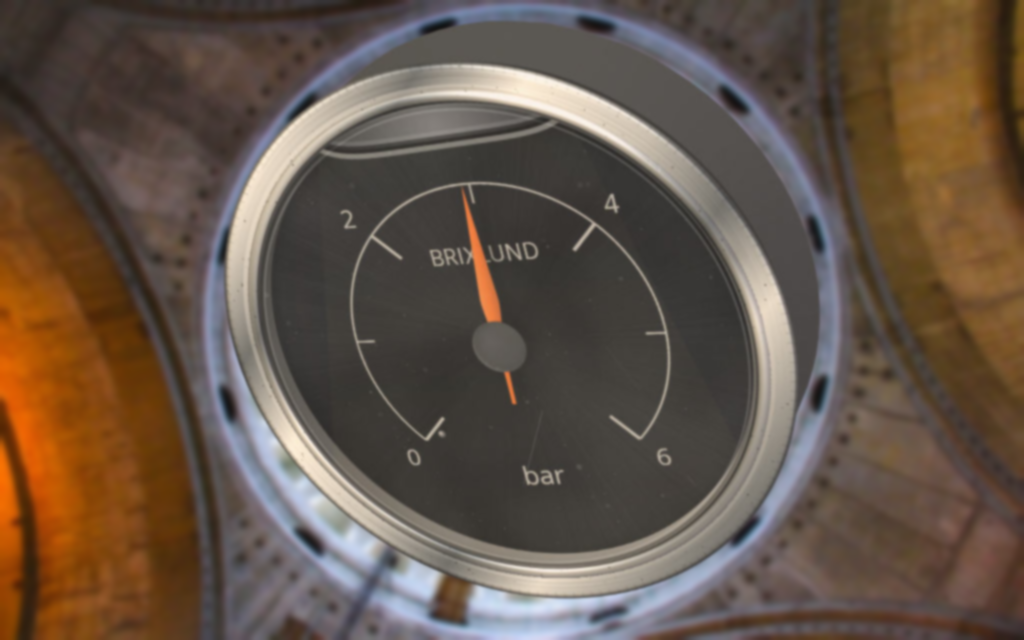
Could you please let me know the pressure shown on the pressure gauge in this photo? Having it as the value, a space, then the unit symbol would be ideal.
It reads 3 bar
